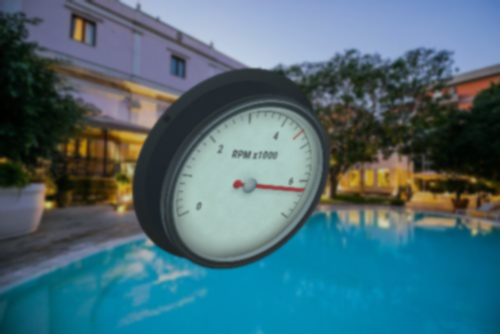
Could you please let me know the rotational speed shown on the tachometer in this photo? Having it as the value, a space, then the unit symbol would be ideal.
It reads 6200 rpm
